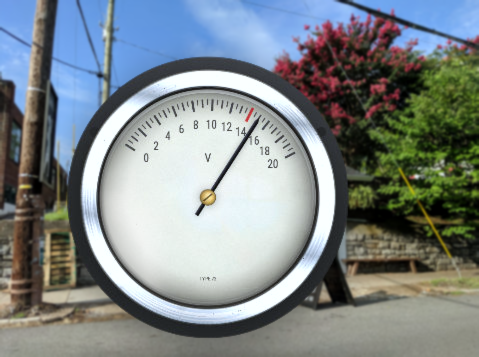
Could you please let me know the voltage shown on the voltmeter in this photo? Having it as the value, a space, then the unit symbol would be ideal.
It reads 15 V
